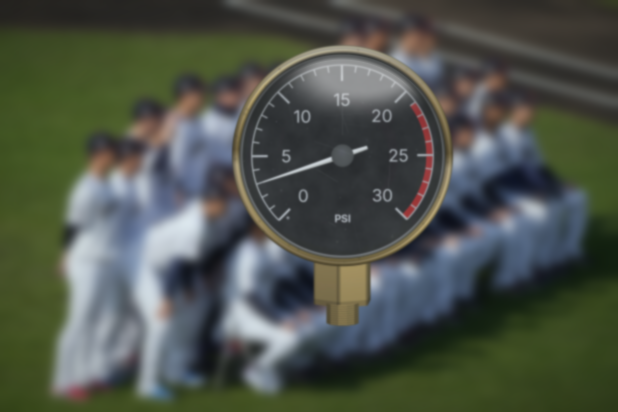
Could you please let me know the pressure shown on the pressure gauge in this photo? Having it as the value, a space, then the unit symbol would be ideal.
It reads 3 psi
